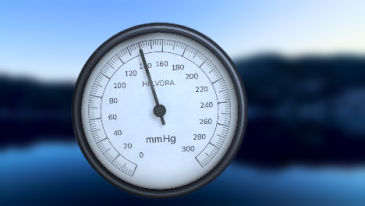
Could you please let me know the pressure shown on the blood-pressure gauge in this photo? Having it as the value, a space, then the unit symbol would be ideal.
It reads 140 mmHg
